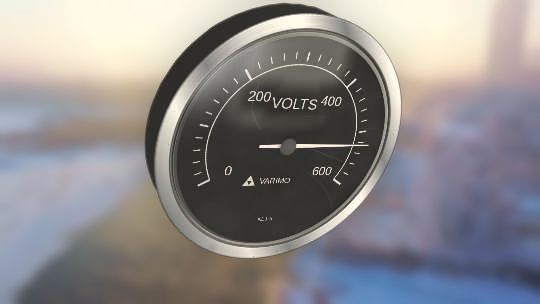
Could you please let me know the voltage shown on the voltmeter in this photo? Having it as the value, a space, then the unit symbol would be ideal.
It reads 520 V
